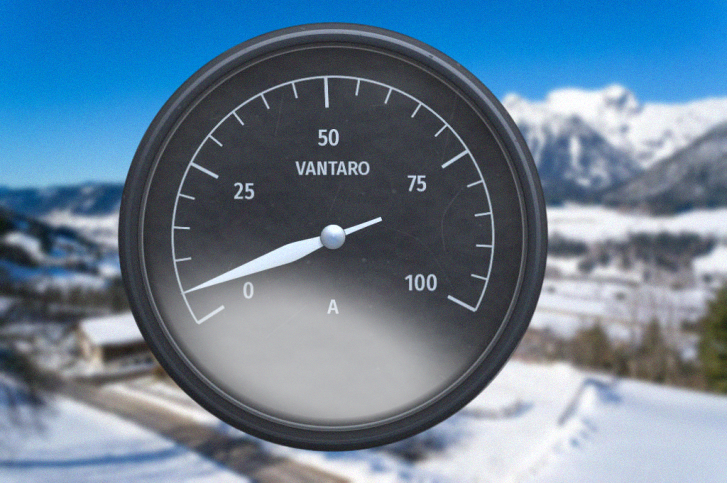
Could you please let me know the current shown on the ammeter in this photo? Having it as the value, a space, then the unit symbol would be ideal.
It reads 5 A
